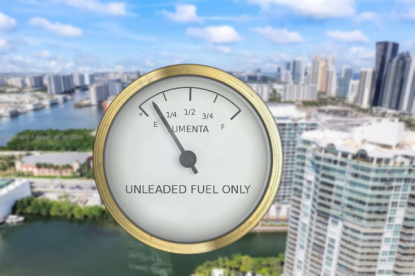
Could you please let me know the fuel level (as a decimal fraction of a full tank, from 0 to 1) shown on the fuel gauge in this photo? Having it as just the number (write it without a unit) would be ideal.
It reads 0.125
